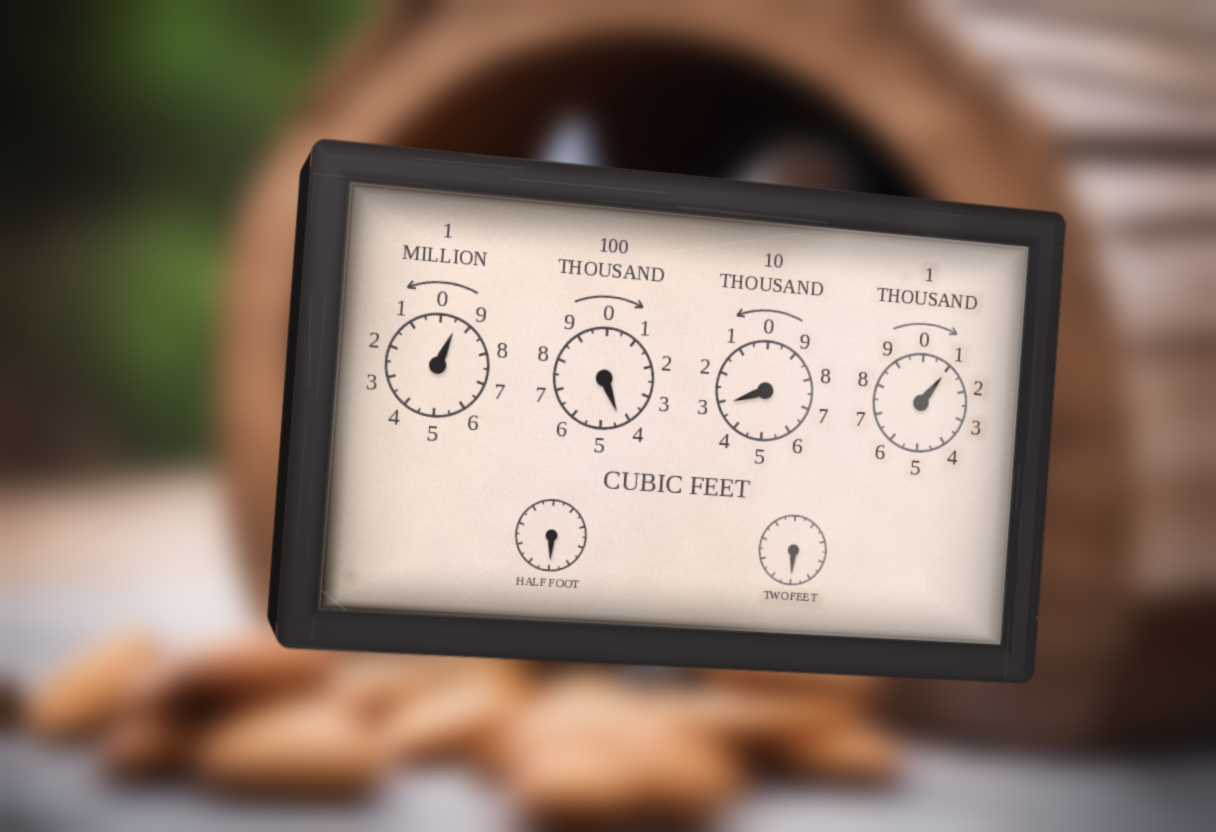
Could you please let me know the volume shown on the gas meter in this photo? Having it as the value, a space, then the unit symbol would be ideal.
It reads 943100 ft³
